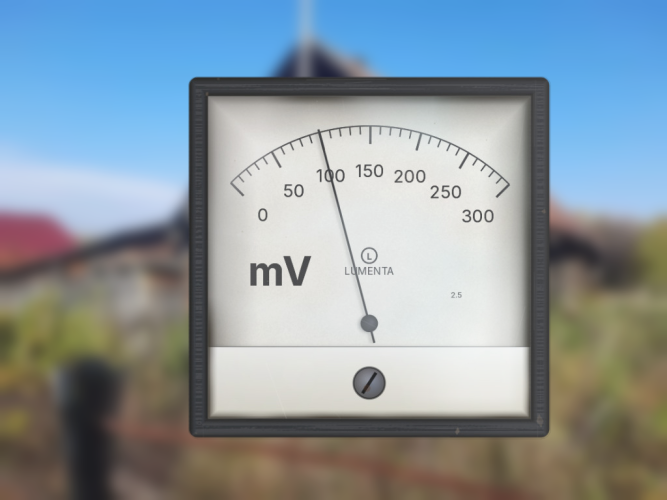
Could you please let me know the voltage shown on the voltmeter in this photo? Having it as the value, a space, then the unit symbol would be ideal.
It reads 100 mV
